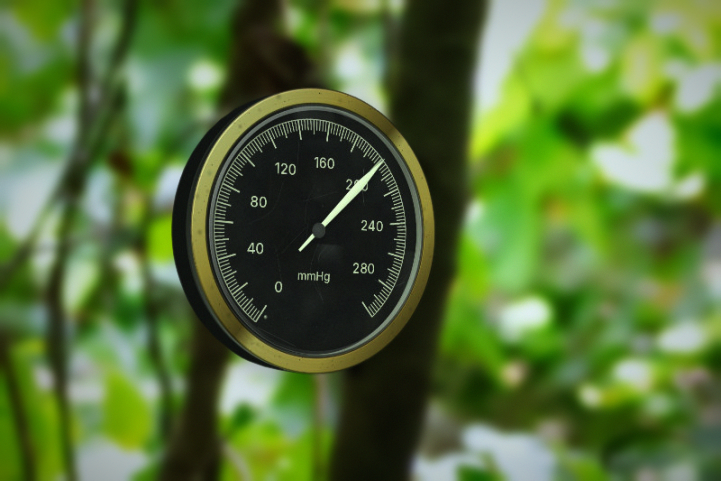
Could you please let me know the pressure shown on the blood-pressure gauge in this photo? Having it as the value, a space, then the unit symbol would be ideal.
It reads 200 mmHg
